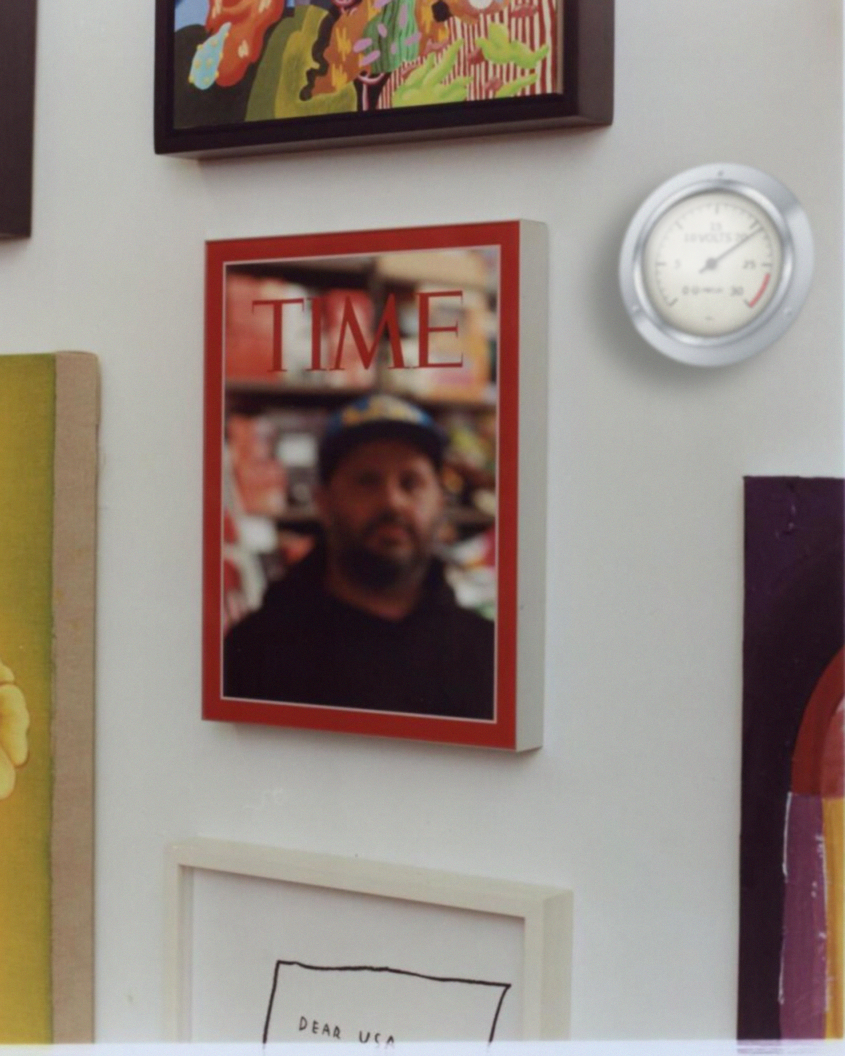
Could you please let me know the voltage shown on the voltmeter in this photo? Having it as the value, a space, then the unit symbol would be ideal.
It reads 21 V
